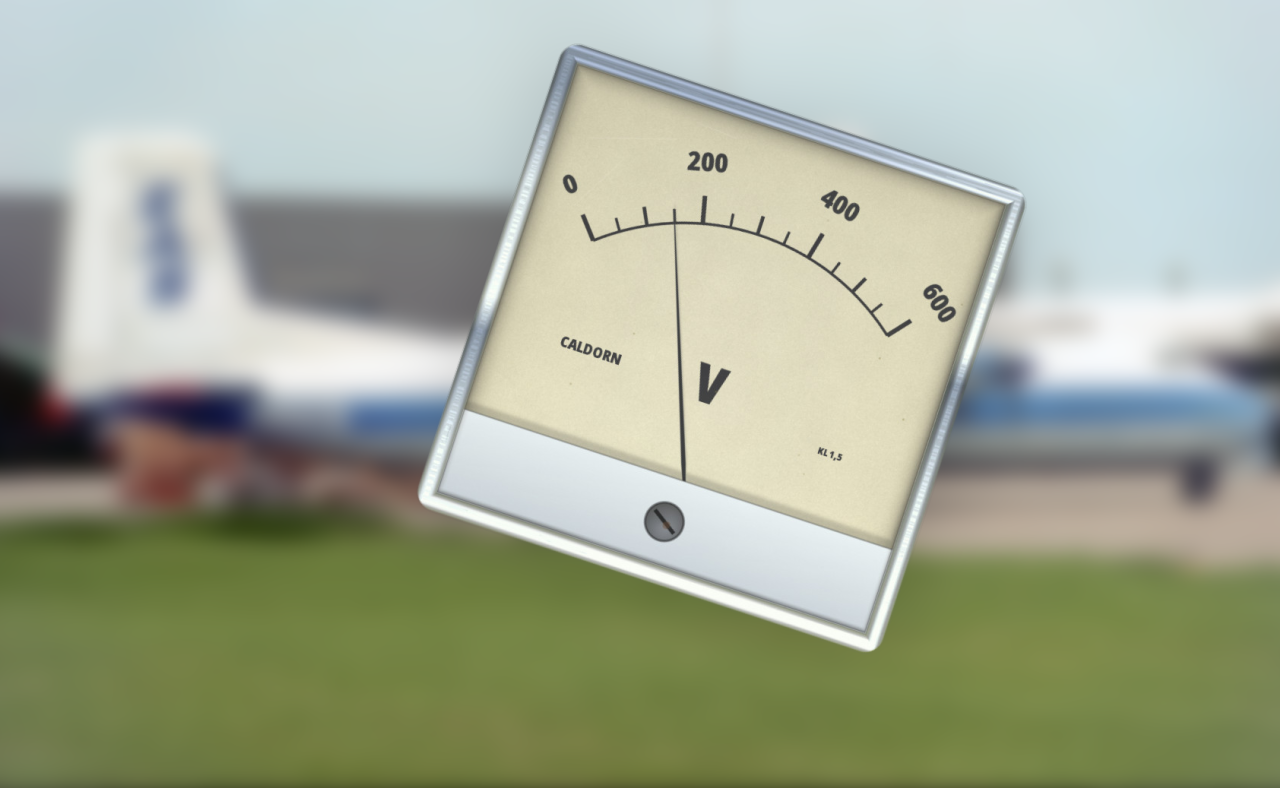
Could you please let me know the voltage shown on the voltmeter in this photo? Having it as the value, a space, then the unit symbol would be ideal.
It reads 150 V
